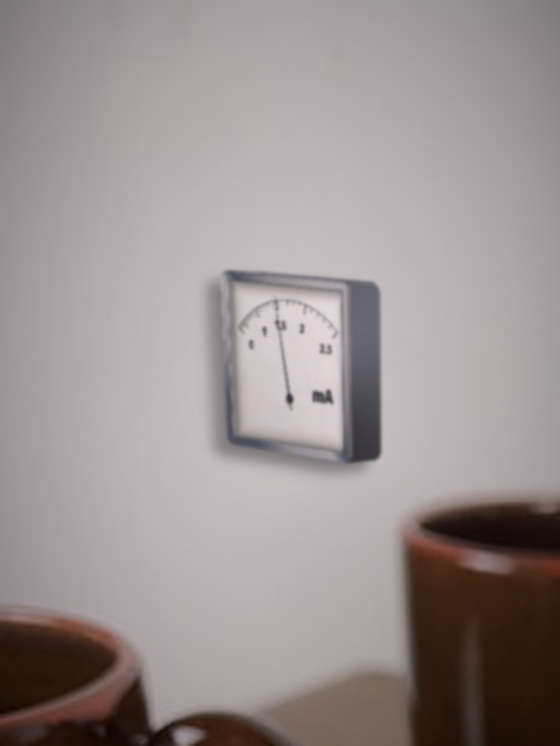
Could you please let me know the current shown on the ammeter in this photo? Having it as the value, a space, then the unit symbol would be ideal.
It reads 1.5 mA
